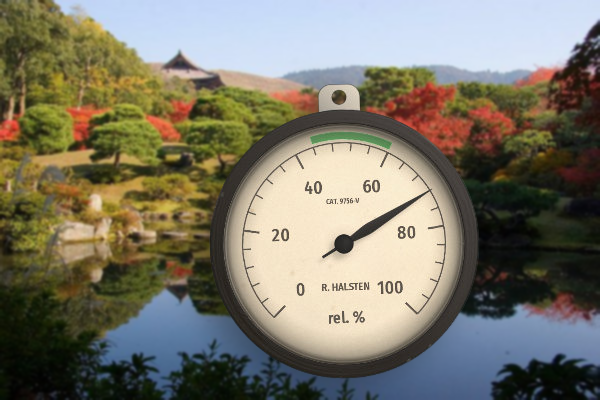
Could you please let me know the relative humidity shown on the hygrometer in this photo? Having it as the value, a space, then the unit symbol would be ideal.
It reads 72 %
